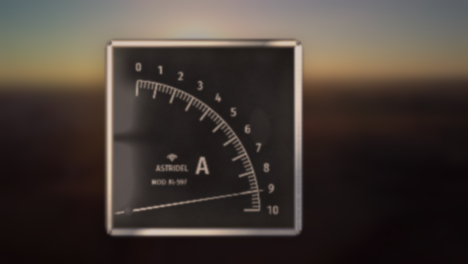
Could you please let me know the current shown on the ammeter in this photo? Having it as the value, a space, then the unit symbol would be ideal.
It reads 9 A
